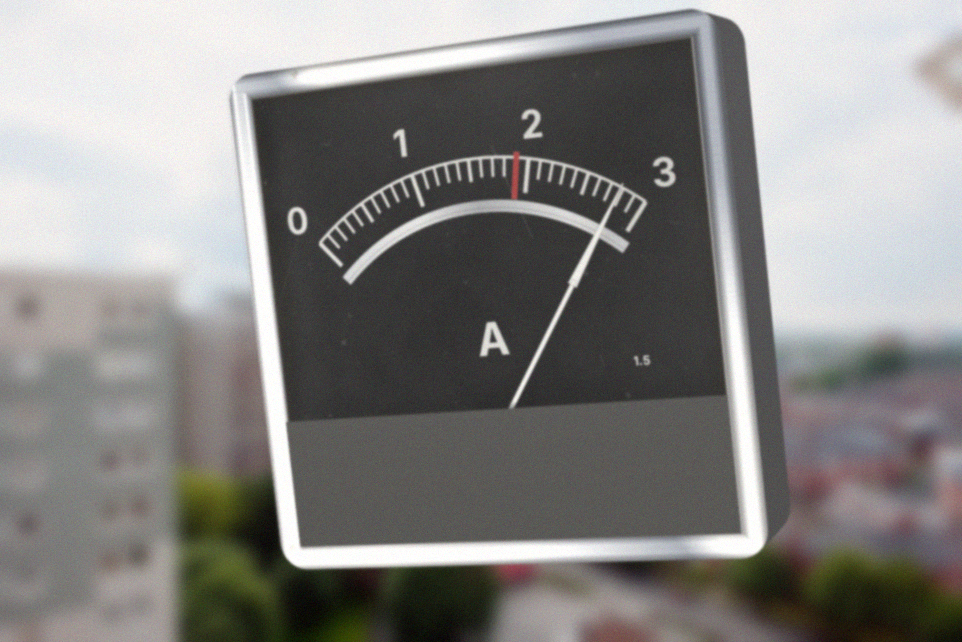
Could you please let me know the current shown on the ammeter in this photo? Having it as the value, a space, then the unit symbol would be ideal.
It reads 2.8 A
